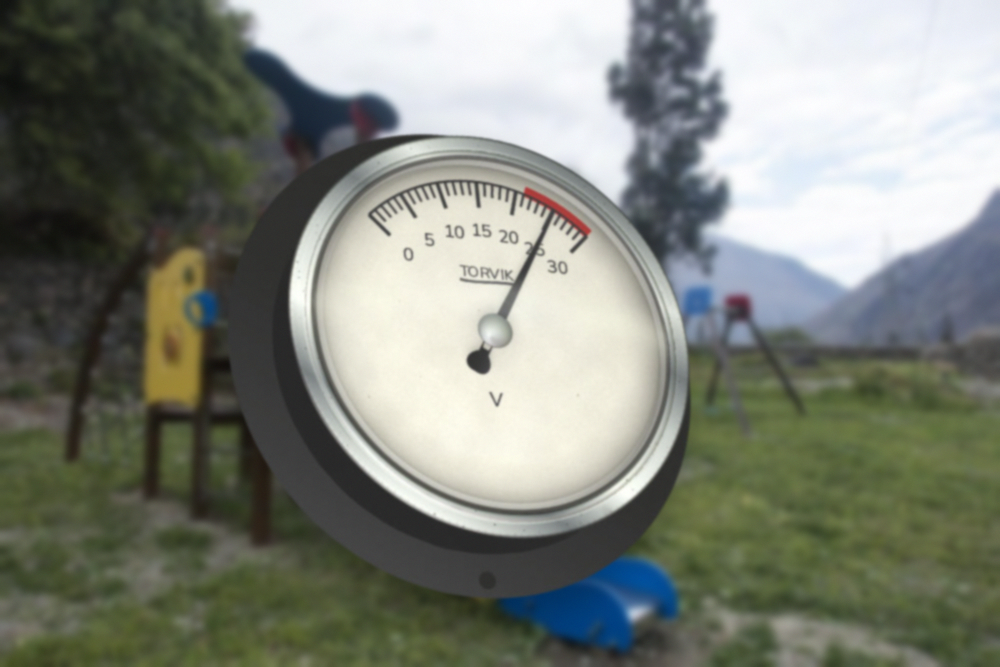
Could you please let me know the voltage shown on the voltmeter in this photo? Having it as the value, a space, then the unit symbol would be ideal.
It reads 25 V
